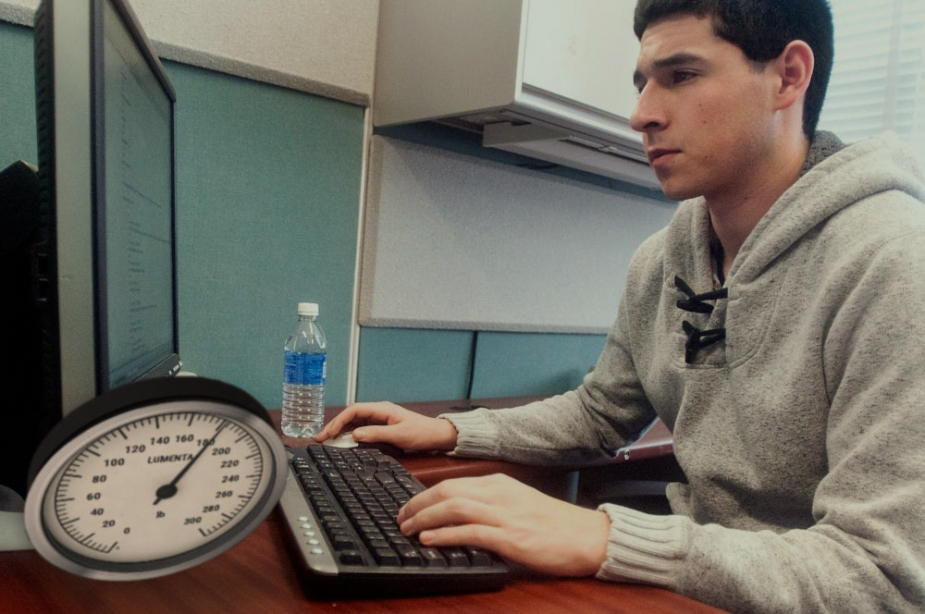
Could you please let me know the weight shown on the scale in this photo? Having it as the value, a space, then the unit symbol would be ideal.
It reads 180 lb
